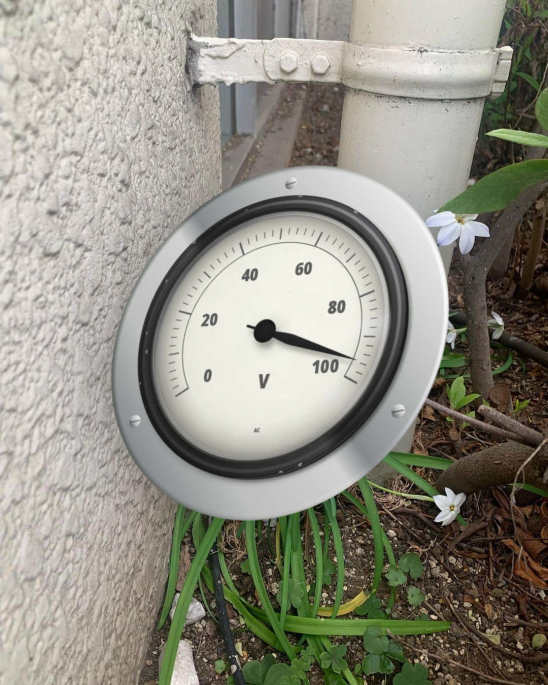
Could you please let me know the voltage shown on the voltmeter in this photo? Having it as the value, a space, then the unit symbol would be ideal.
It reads 96 V
